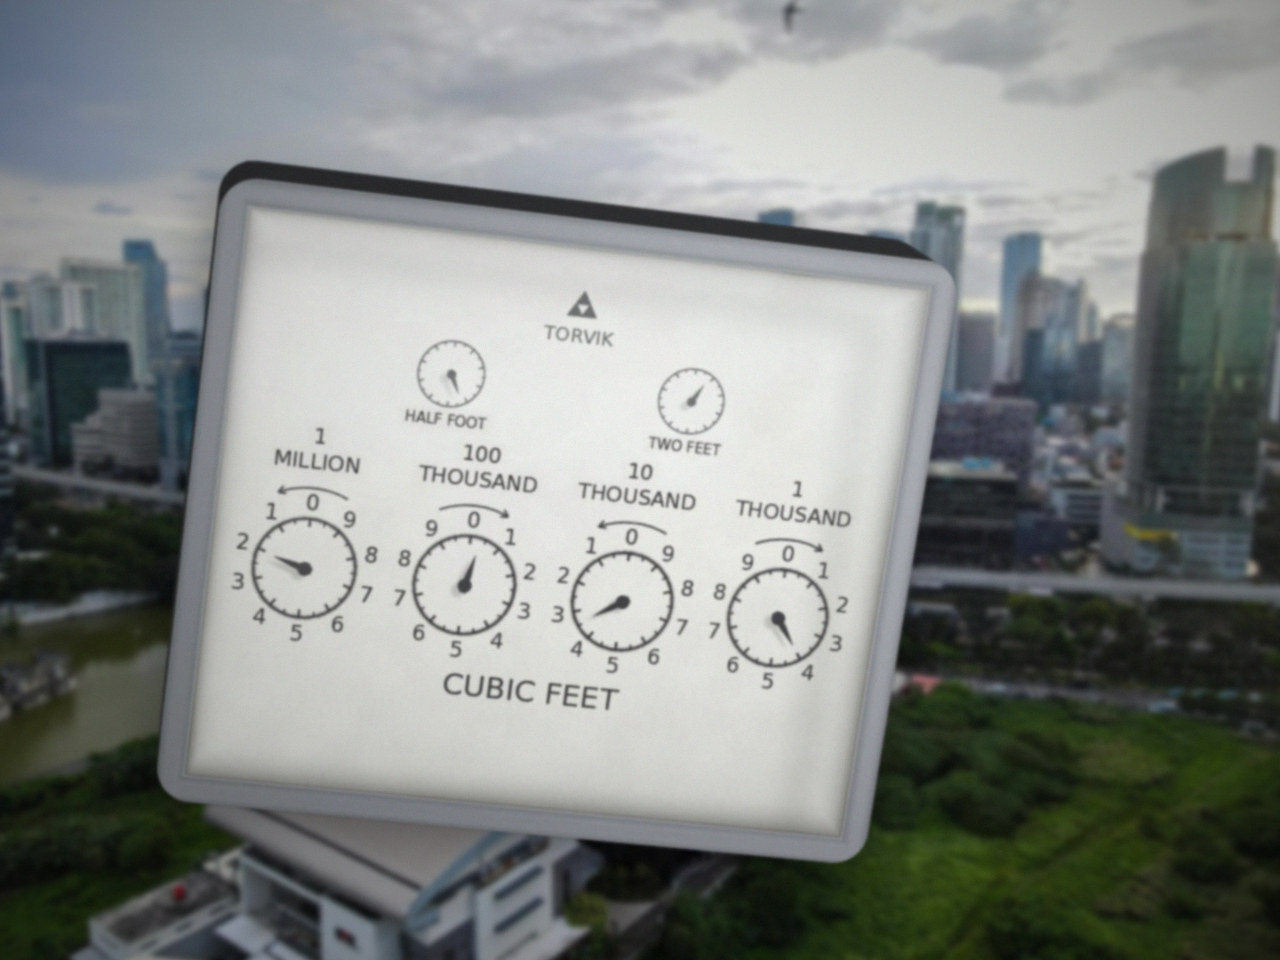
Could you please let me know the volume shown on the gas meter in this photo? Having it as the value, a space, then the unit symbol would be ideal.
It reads 203400 ft³
